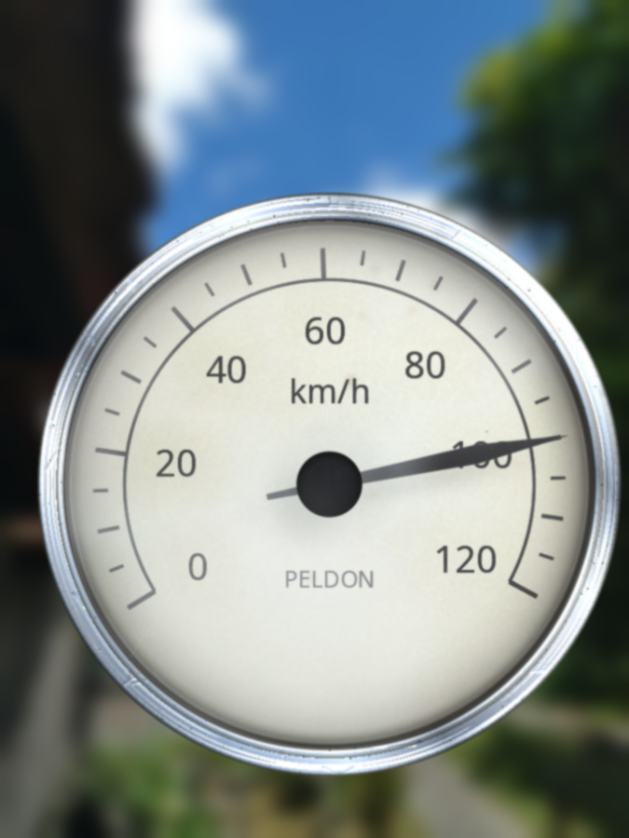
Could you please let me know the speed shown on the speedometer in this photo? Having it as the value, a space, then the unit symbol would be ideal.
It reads 100 km/h
